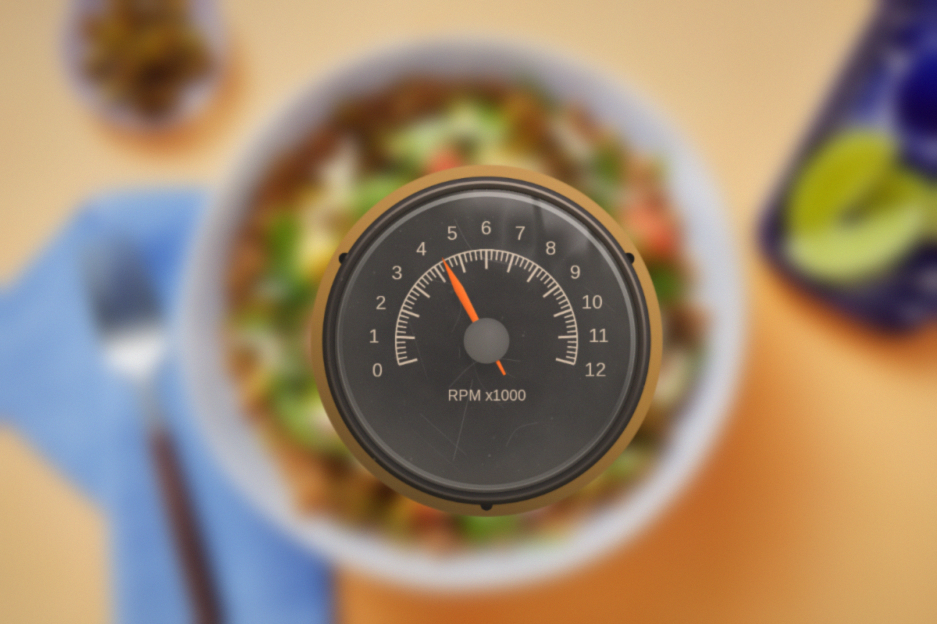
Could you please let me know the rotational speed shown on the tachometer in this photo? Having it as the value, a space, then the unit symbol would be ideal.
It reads 4400 rpm
